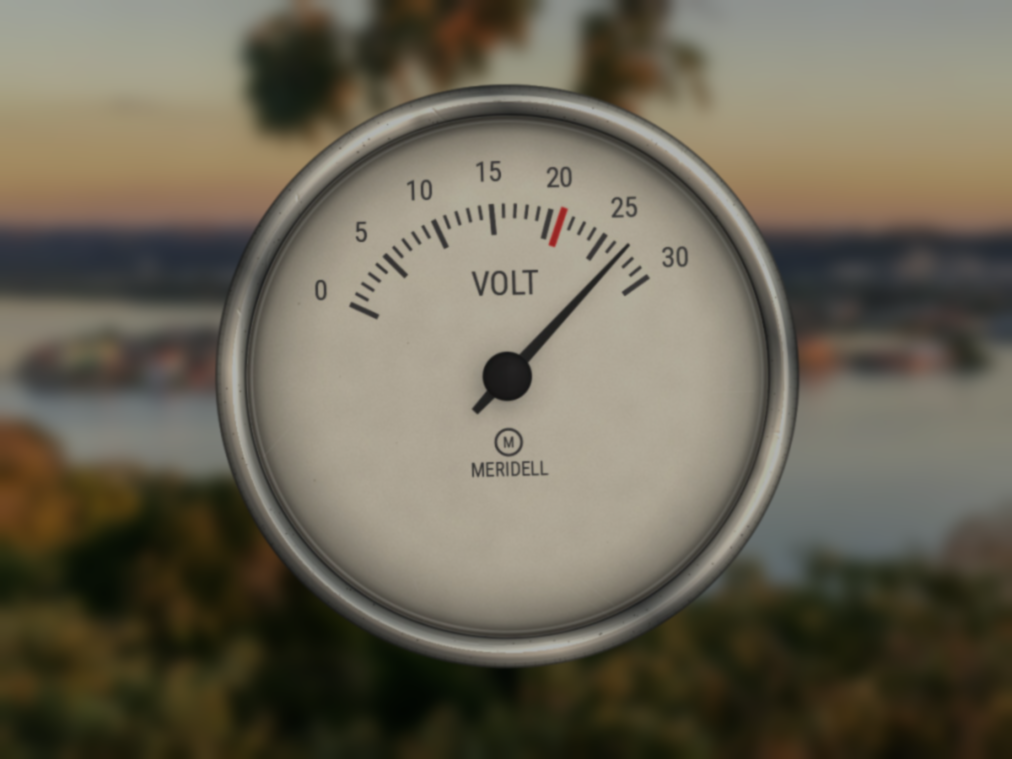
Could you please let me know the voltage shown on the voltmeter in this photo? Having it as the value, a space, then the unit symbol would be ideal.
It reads 27 V
